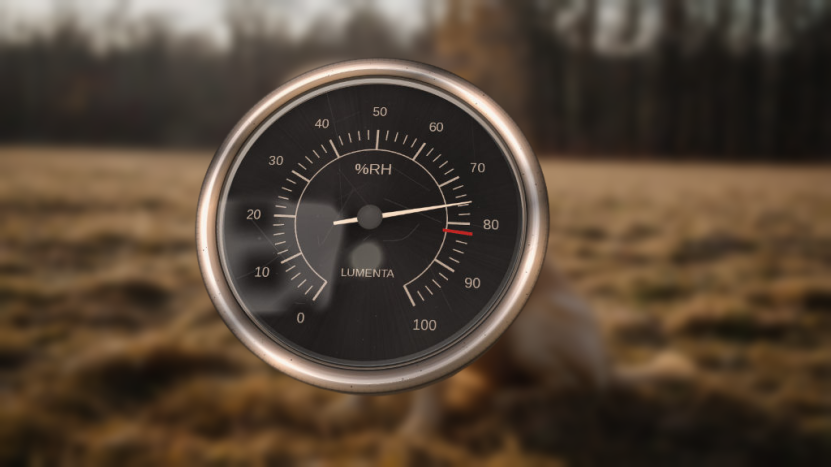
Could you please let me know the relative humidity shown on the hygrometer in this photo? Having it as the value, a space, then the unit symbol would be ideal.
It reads 76 %
